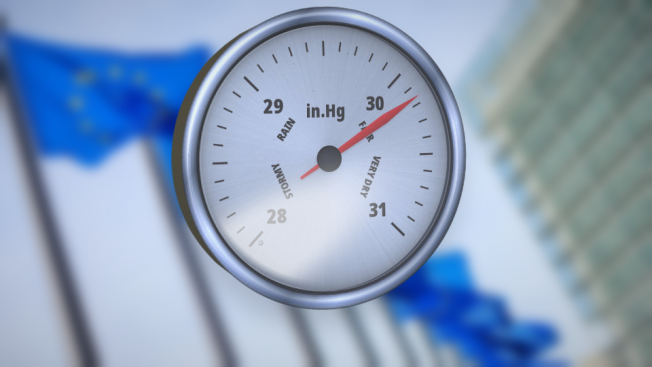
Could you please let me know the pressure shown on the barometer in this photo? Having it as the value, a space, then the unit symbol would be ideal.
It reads 30.15 inHg
